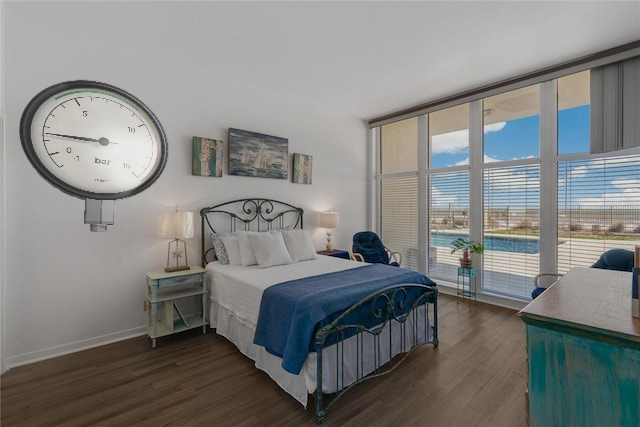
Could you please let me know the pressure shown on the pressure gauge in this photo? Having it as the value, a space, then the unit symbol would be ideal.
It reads 1.5 bar
